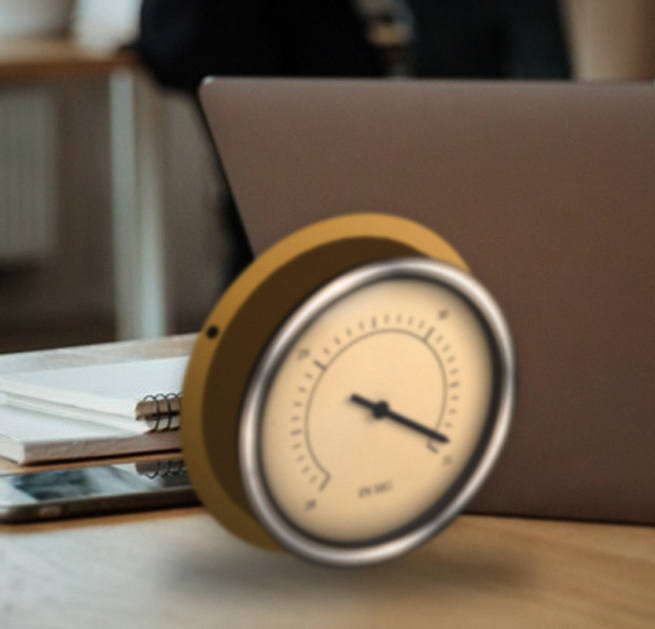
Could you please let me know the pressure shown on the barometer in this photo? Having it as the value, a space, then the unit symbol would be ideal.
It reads 30.9 inHg
